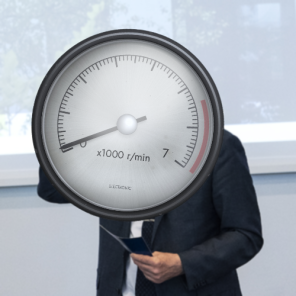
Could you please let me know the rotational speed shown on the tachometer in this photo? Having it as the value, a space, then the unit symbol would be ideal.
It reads 100 rpm
